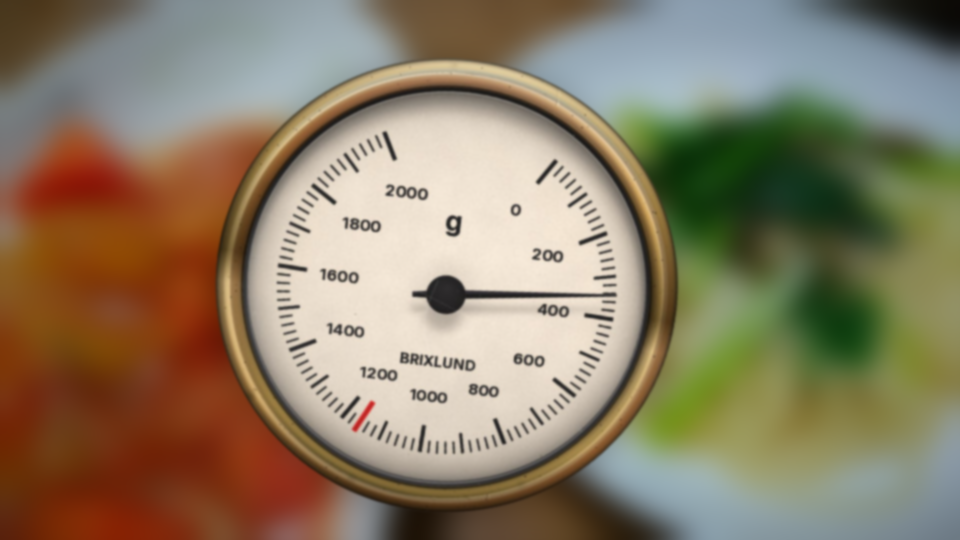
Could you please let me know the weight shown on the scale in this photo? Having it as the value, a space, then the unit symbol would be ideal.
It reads 340 g
